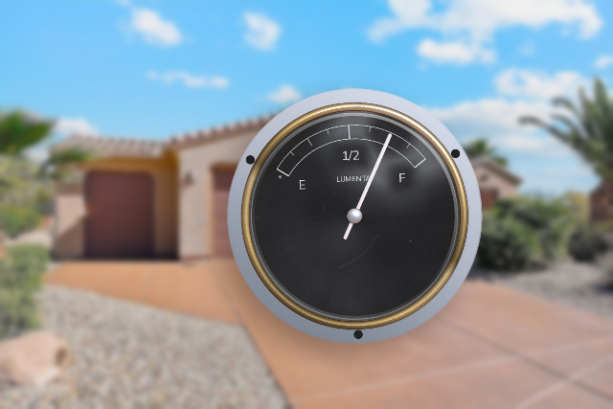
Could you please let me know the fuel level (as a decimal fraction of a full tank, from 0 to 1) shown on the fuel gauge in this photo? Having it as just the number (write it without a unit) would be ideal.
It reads 0.75
